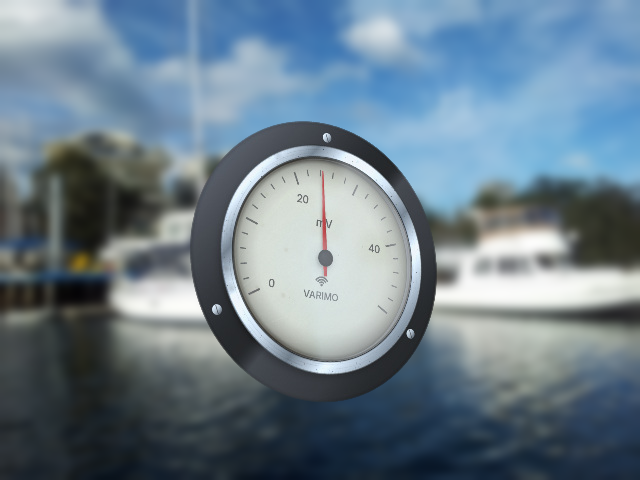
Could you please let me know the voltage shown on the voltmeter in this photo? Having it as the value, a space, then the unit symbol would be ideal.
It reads 24 mV
